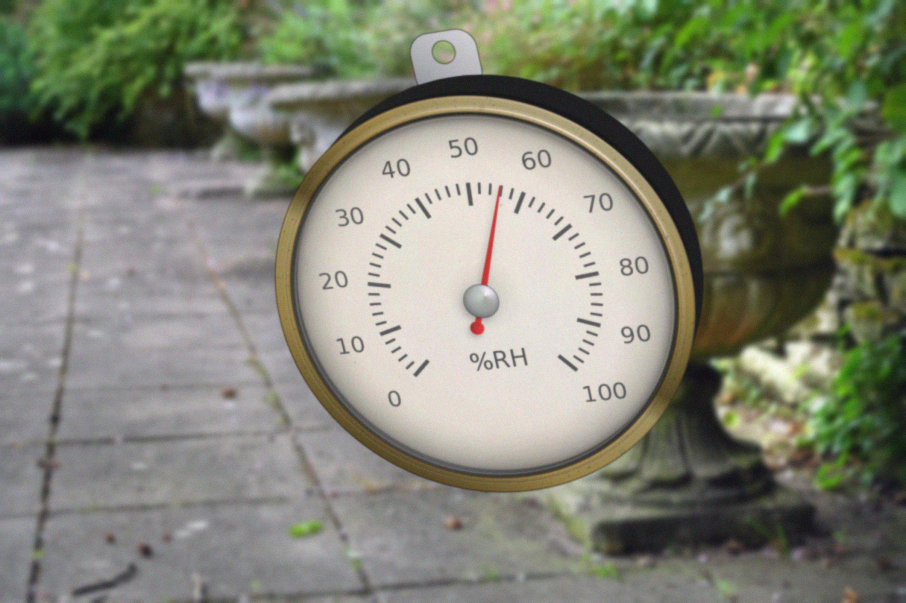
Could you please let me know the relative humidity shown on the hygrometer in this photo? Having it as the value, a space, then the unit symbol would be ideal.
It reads 56 %
